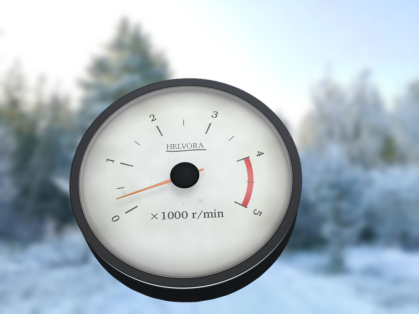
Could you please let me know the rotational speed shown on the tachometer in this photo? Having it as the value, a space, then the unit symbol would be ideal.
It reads 250 rpm
